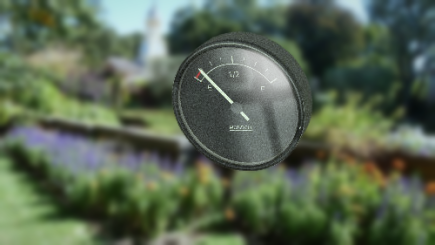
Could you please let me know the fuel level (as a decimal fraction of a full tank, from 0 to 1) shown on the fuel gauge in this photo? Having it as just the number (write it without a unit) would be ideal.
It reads 0.125
